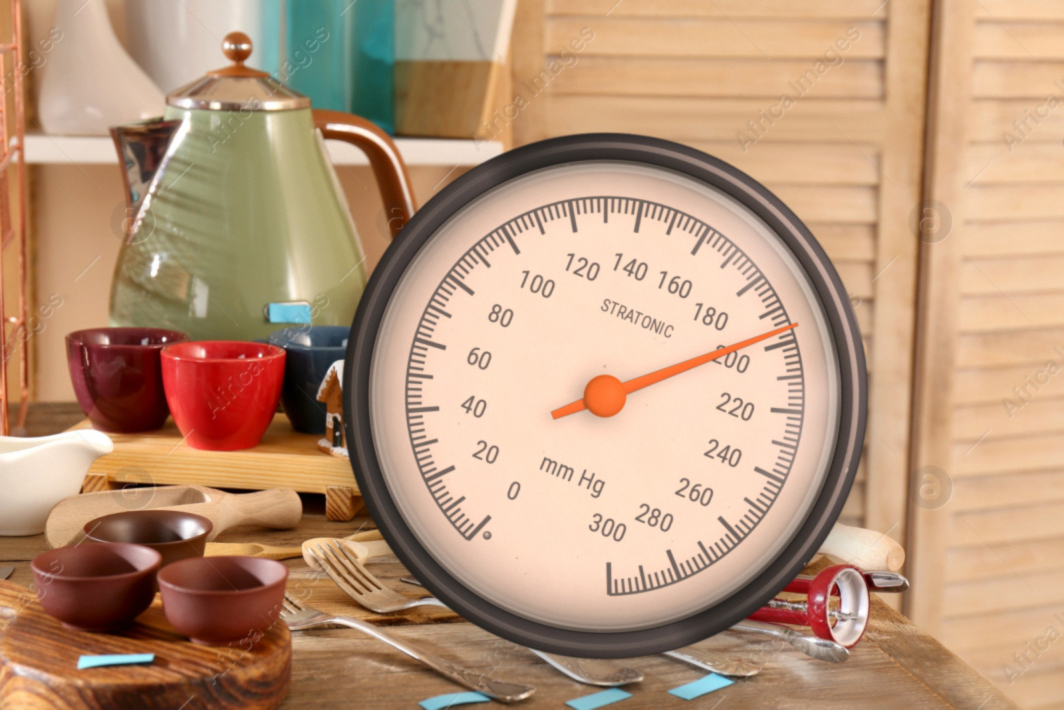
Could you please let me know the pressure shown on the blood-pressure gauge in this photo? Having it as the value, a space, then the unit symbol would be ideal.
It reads 196 mmHg
